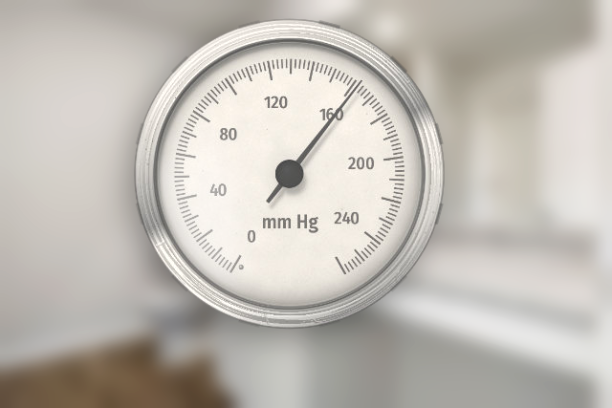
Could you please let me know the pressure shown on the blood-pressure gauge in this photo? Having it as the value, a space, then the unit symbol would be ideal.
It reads 162 mmHg
